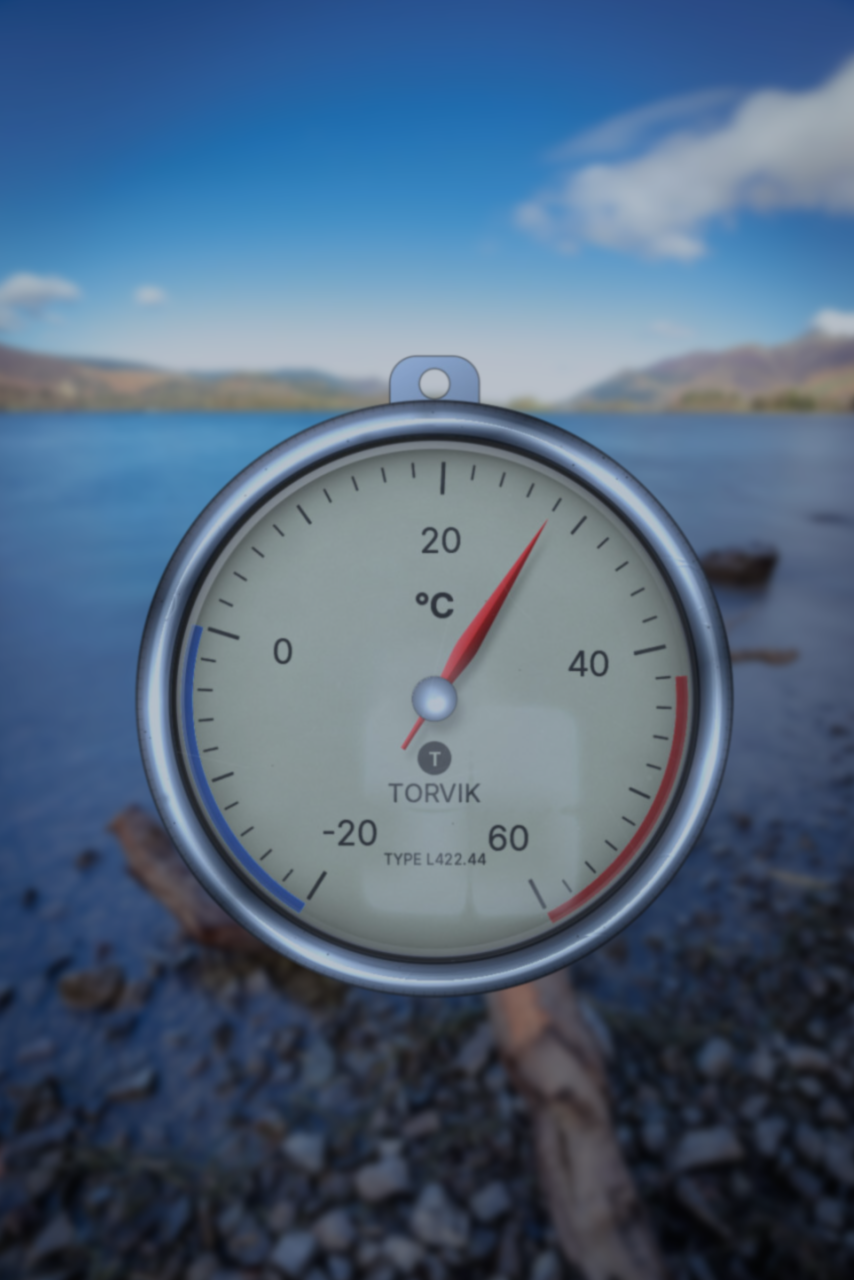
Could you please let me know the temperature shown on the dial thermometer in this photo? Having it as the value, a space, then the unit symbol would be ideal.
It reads 28 °C
